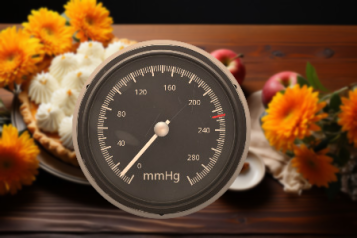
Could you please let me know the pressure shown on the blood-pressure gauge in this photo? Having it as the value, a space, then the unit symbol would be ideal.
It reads 10 mmHg
